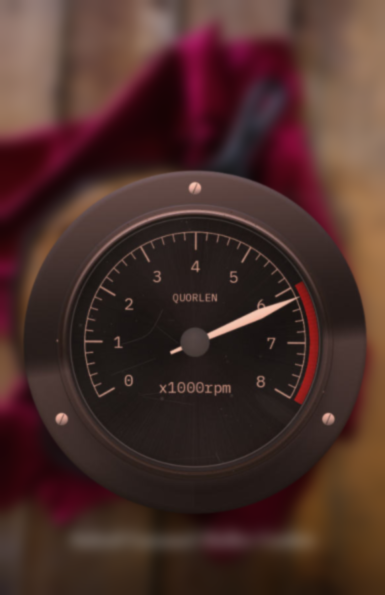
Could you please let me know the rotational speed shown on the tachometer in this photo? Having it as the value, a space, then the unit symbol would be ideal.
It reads 6200 rpm
